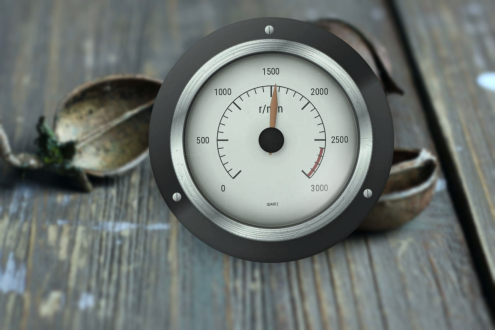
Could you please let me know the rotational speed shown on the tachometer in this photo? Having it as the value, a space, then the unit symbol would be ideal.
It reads 1550 rpm
